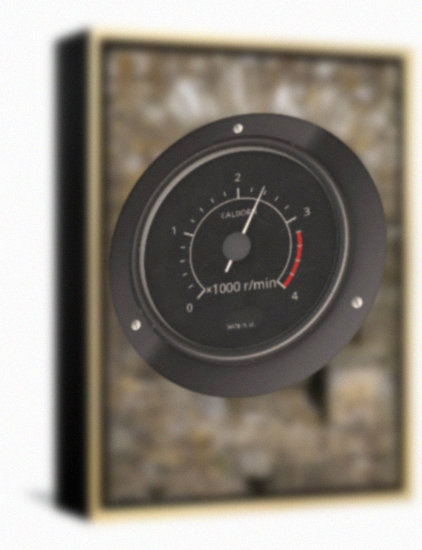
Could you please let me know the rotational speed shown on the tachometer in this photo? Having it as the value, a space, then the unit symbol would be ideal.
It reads 2400 rpm
